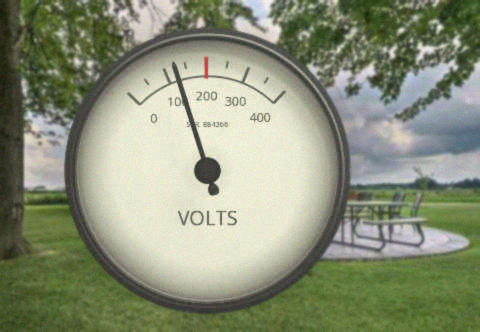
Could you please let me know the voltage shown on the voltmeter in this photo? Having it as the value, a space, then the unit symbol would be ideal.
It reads 125 V
